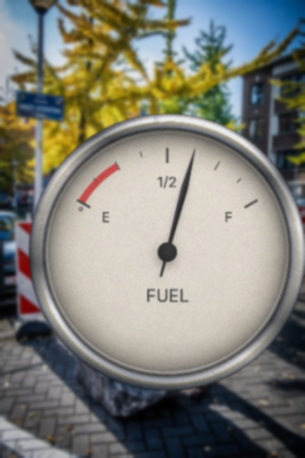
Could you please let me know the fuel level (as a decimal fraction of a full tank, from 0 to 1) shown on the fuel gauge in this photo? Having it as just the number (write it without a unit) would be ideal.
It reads 0.625
